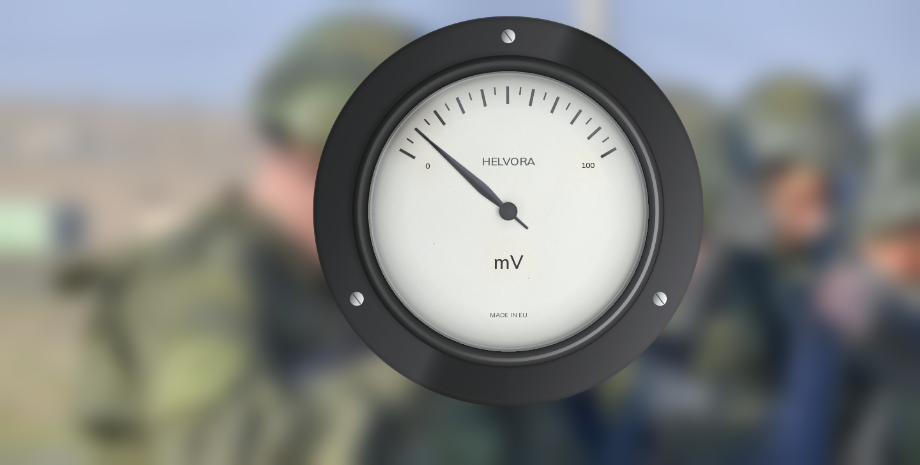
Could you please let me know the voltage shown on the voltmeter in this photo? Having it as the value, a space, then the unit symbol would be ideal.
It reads 10 mV
